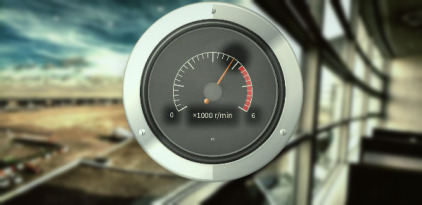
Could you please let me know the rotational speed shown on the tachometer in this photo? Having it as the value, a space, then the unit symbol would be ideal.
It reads 3800 rpm
